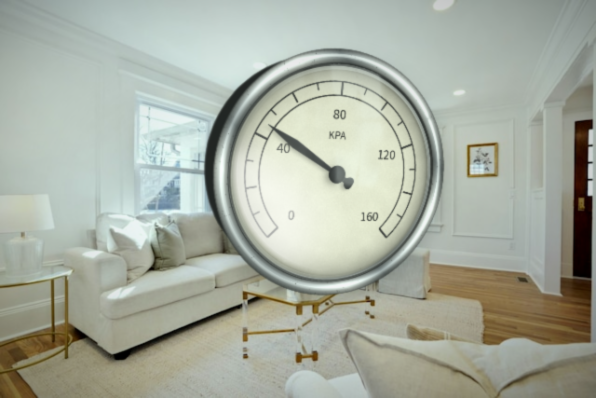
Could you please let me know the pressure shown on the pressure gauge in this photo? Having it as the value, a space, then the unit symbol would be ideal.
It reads 45 kPa
